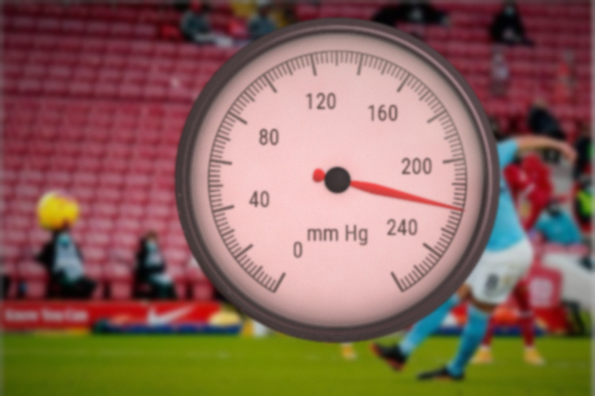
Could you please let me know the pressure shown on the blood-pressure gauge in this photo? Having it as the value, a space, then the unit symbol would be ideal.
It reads 220 mmHg
